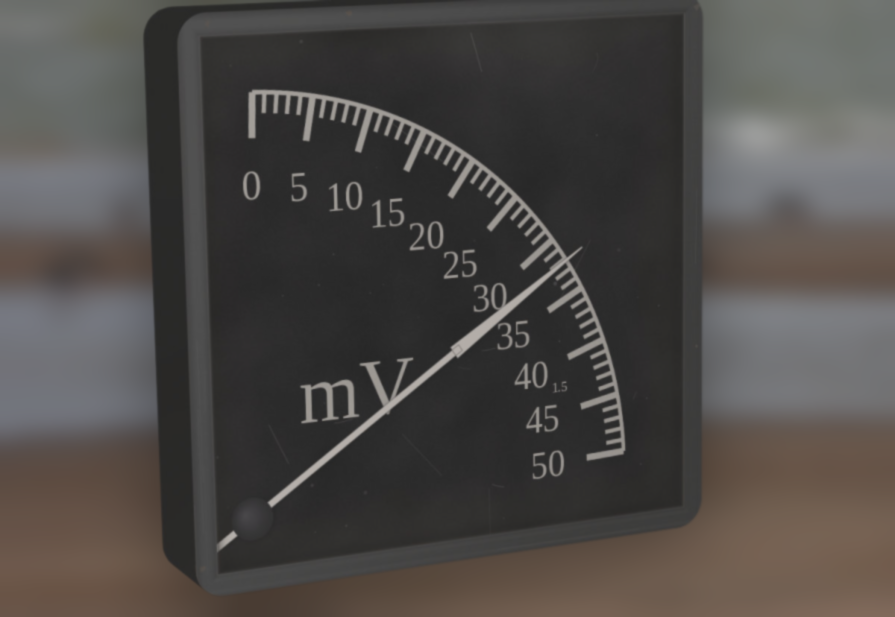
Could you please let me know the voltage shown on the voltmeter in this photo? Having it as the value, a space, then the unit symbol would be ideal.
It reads 32 mV
